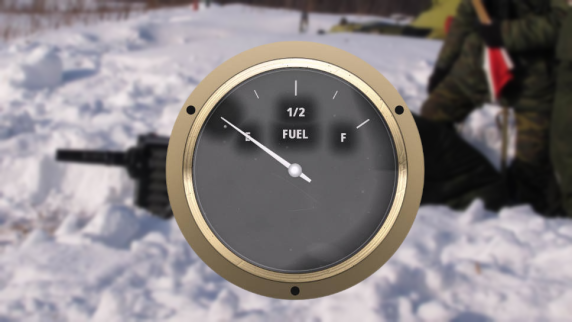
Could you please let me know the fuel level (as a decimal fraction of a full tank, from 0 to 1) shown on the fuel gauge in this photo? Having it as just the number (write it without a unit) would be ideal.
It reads 0
